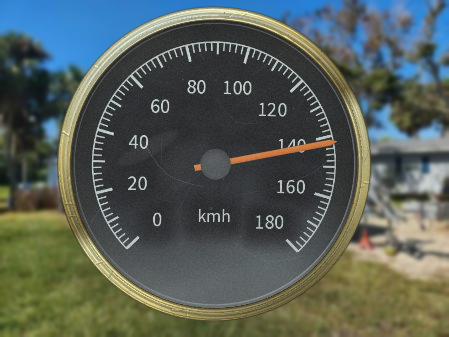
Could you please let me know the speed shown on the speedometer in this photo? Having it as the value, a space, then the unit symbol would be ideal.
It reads 142 km/h
